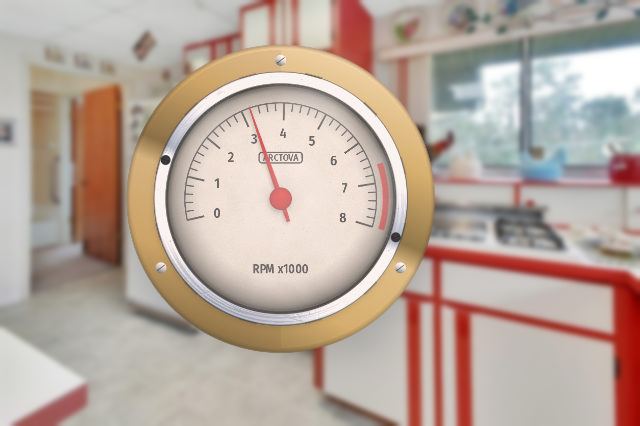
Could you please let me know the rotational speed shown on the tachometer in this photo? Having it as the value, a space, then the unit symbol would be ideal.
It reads 3200 rpm
